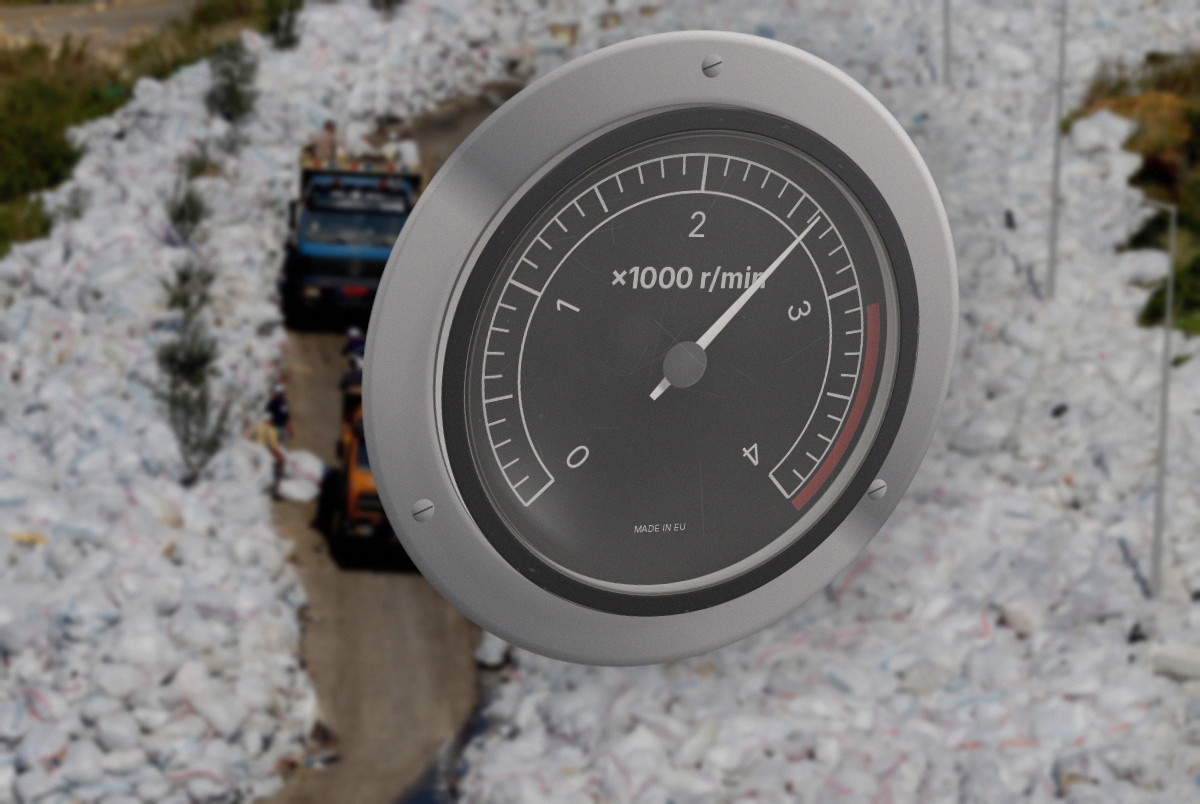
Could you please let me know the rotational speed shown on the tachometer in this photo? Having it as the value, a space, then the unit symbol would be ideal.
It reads 2600 rpm
